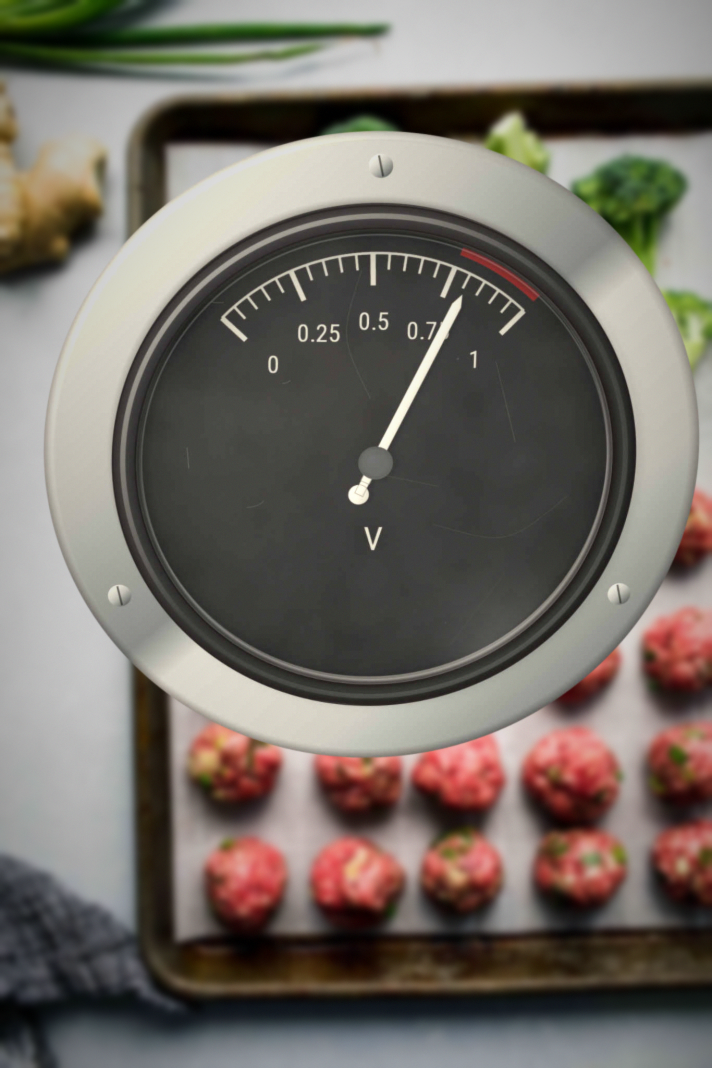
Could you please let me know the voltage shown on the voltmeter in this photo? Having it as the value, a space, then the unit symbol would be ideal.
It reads 0.8 V
